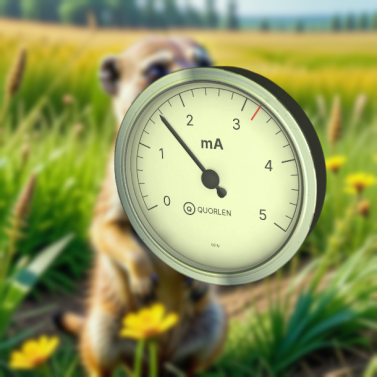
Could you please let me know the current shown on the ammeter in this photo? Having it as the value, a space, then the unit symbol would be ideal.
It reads 1.6 mA
